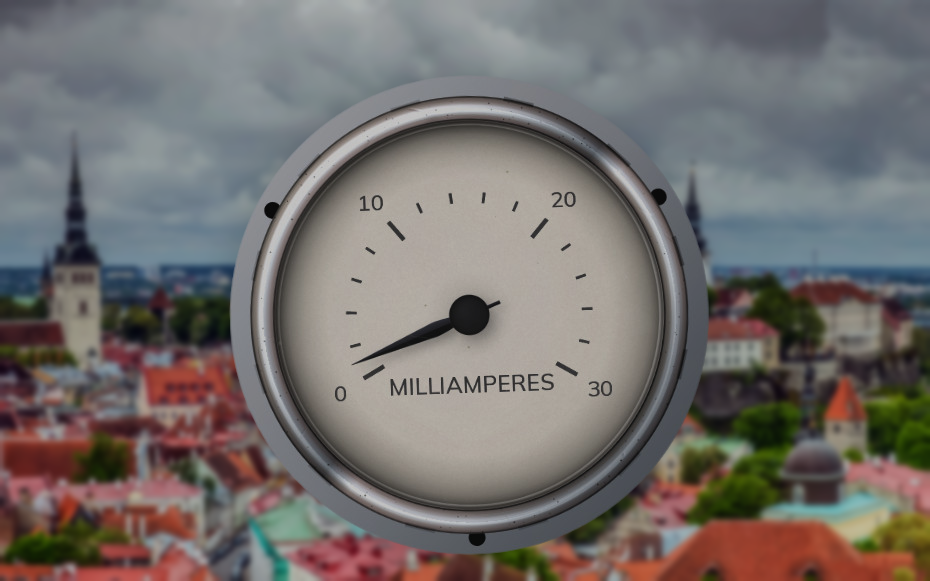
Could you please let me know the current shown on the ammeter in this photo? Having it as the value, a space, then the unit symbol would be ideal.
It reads 1 mA
